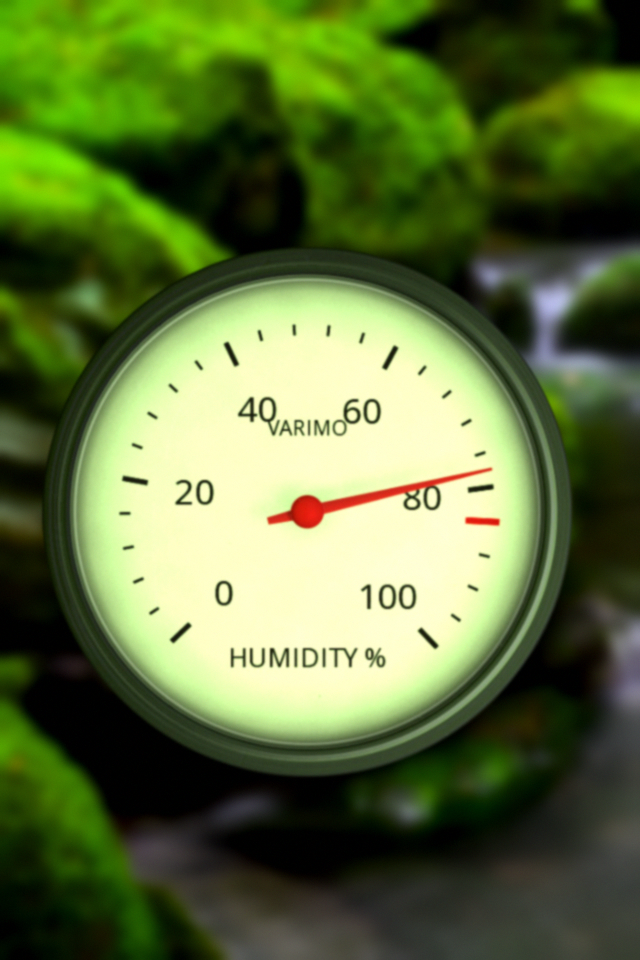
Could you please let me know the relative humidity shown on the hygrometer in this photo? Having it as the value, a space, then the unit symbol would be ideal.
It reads 78 %
